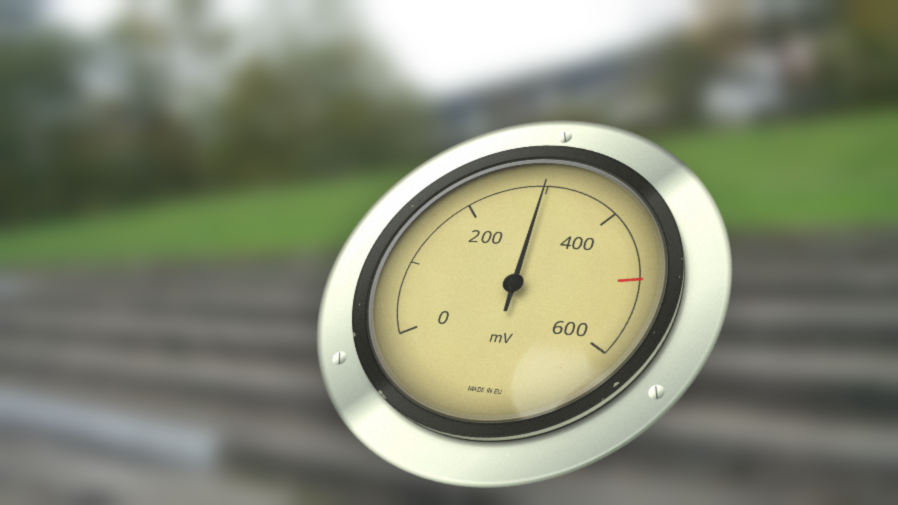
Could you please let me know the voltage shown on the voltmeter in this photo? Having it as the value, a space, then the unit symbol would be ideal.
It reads 300 mV
